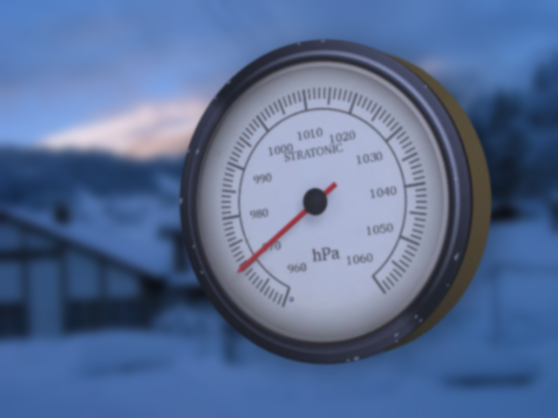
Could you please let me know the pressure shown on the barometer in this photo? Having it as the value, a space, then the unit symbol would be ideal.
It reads 970 hPa
